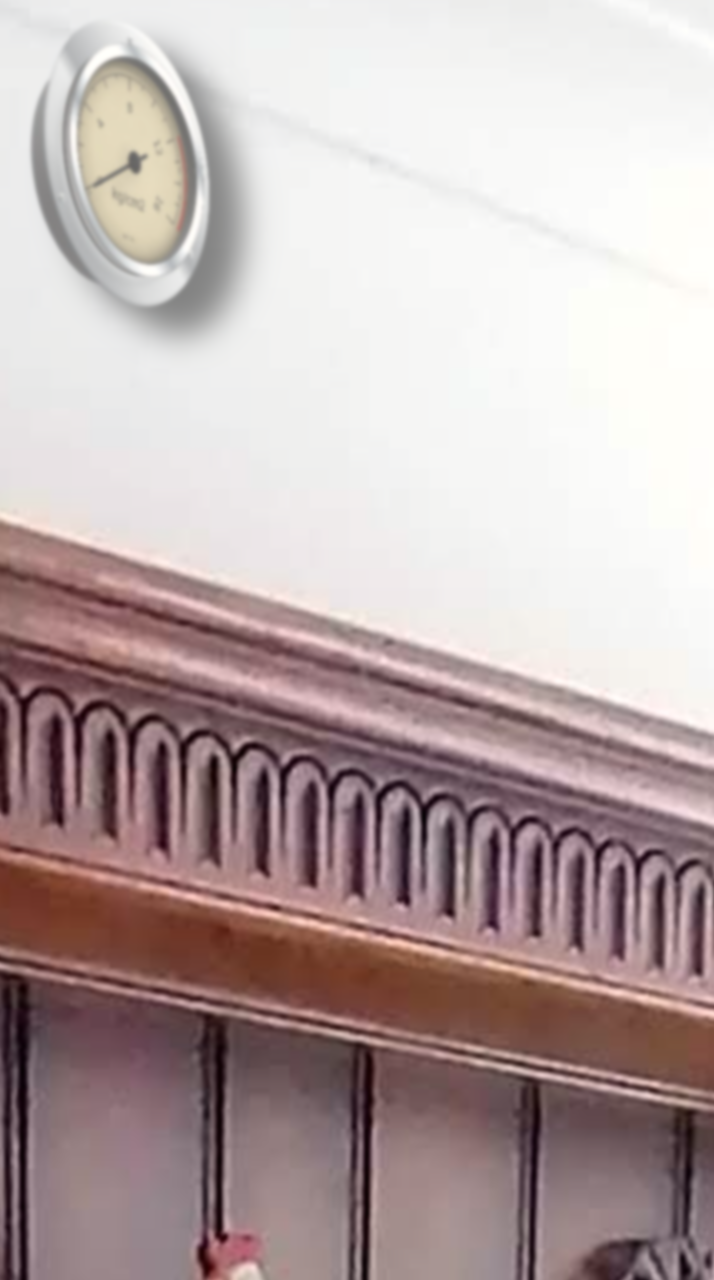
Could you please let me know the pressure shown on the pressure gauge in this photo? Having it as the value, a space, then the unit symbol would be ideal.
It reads 0 kg/cm²
